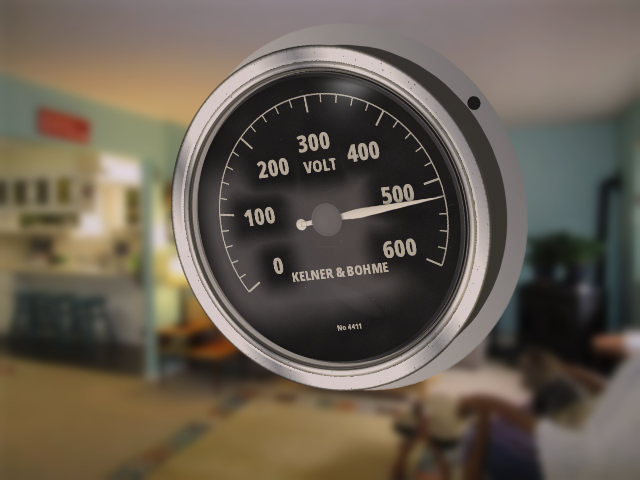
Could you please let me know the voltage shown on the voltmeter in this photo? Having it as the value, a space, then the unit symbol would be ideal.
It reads 520 V
